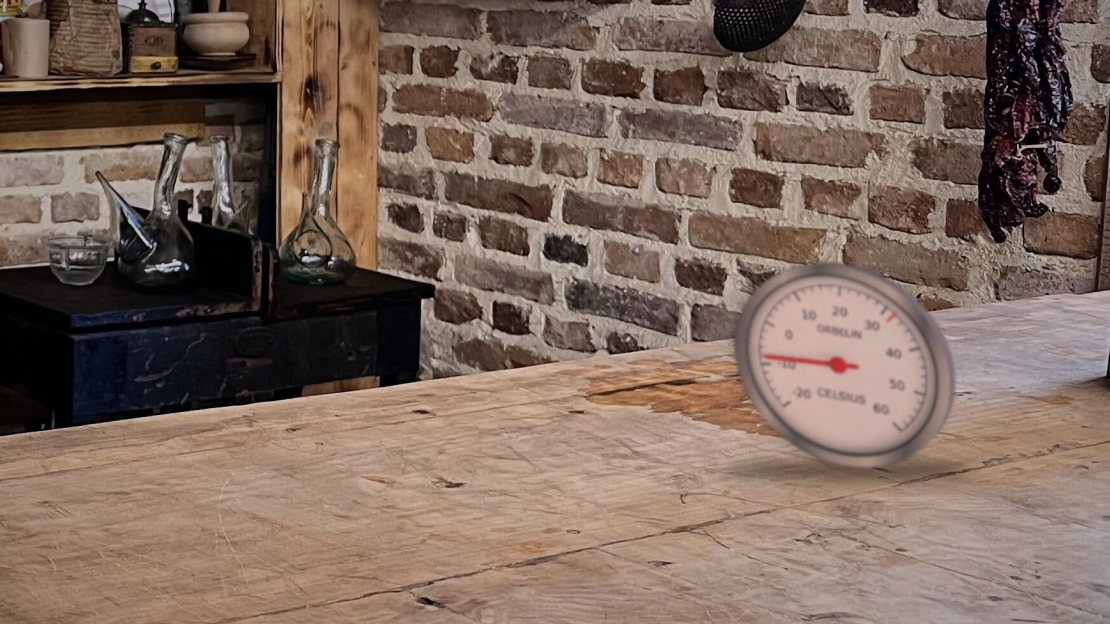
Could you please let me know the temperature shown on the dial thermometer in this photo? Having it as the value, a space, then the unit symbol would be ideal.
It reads -8 °C
